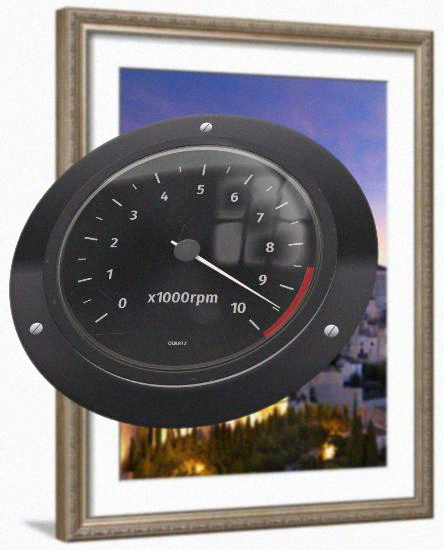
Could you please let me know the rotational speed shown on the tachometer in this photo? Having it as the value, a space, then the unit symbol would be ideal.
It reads 9500 rpm
